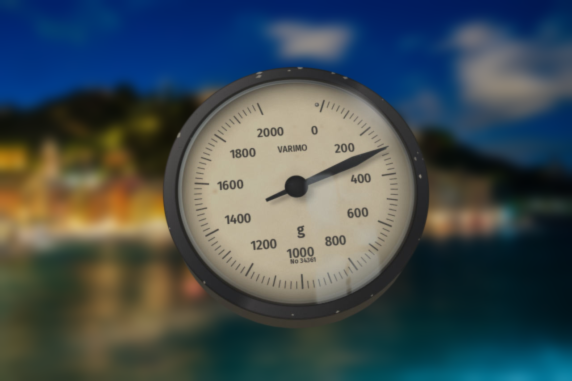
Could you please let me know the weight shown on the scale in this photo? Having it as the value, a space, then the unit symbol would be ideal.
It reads 300 g
